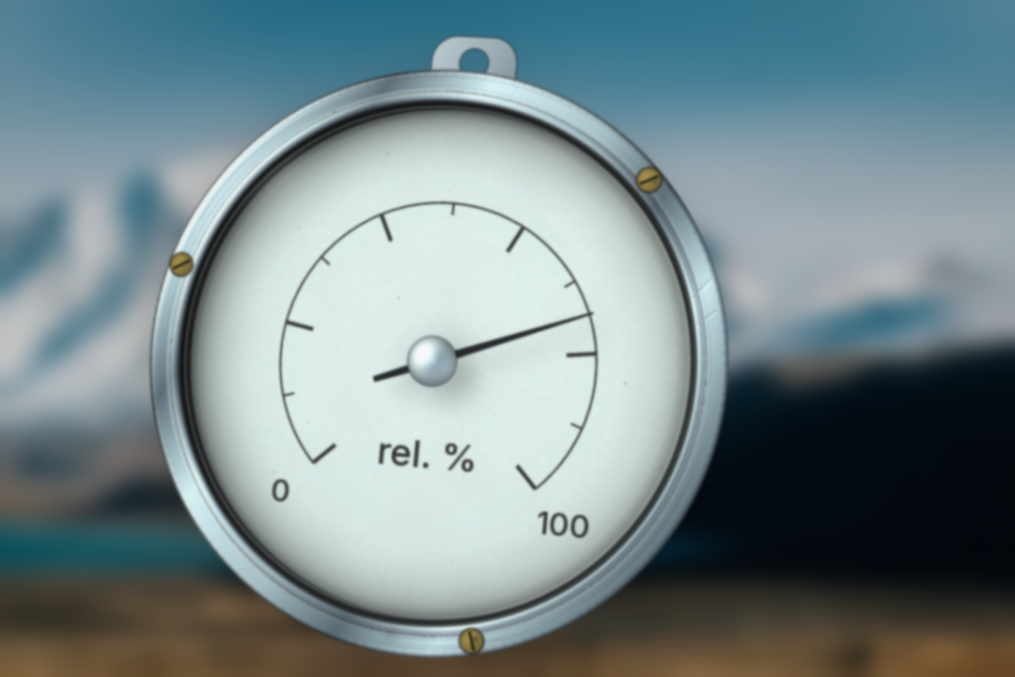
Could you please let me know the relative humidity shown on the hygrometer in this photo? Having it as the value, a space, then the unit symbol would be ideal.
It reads 75 %
